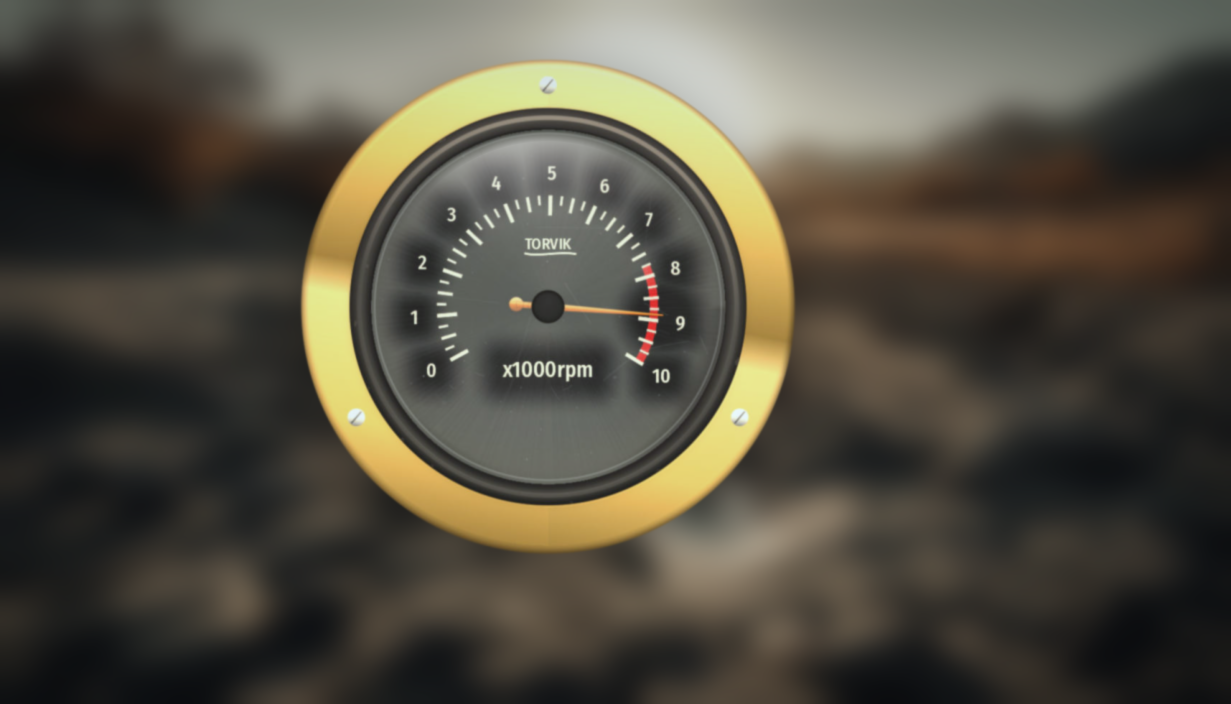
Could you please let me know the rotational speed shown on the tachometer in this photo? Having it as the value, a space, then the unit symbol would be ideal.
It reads 8875 rpm
